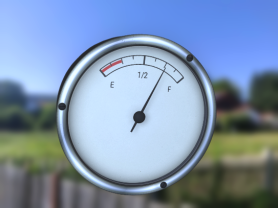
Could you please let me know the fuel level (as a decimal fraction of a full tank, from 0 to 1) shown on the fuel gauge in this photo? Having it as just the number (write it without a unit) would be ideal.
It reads 0.75
